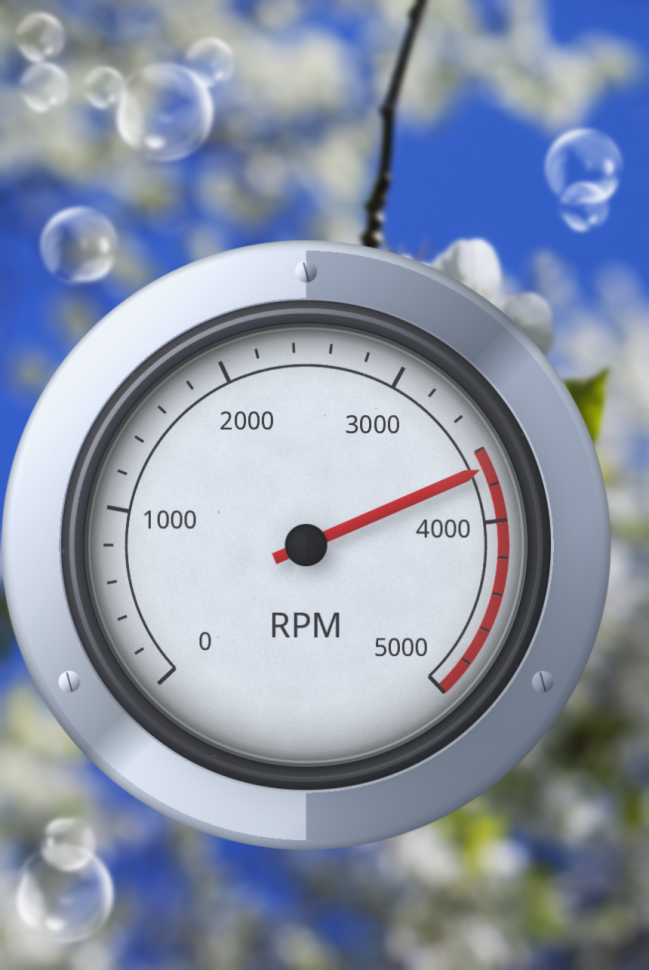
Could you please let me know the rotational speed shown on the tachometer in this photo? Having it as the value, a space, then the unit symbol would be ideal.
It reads 3700 rpm
